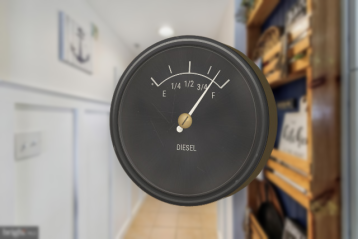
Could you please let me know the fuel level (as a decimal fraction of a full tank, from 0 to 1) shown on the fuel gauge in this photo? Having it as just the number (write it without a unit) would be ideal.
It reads 0.875
